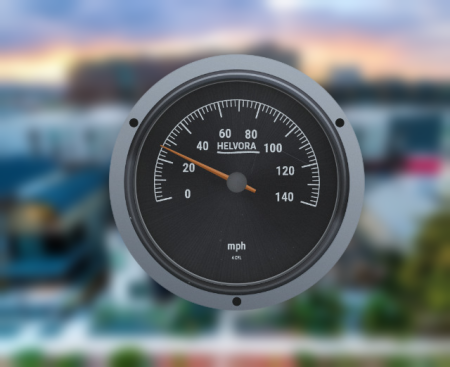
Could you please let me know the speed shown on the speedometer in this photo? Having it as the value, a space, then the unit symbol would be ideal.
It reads 26 mph
